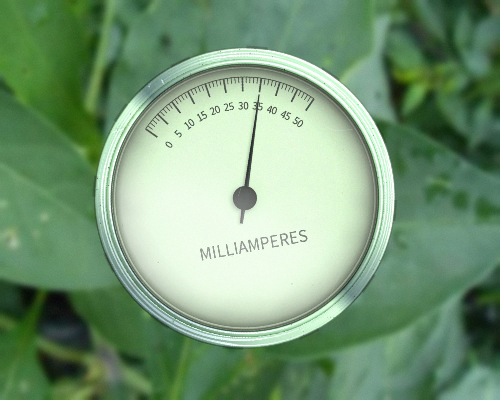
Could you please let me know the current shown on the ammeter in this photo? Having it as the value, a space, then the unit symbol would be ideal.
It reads 35 mA
